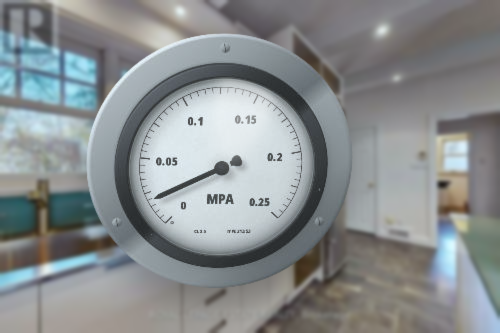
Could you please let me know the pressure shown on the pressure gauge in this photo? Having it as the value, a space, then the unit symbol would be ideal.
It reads 0.02 MPa
